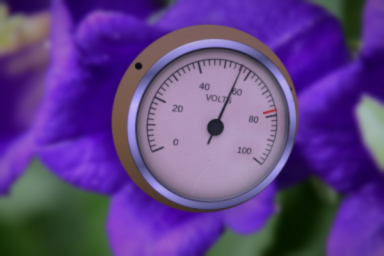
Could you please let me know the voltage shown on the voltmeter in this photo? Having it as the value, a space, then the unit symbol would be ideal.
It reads 56 V
